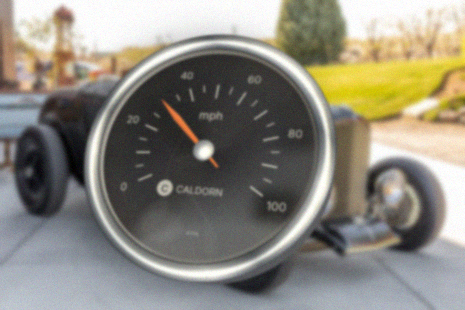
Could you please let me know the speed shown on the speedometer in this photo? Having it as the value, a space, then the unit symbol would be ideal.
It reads 30 mph
